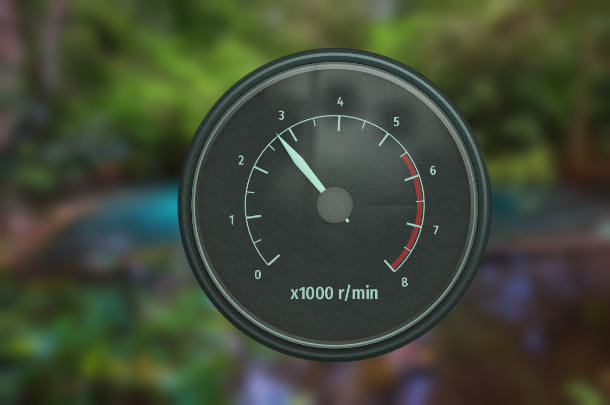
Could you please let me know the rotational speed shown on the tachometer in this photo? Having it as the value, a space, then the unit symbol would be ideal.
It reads 2750 rpm
